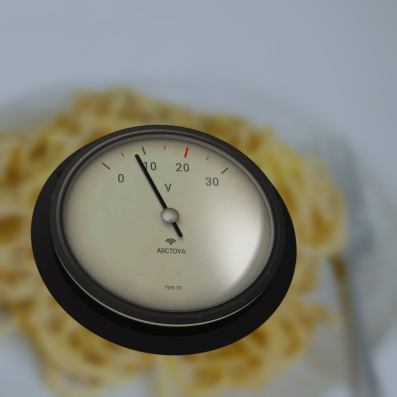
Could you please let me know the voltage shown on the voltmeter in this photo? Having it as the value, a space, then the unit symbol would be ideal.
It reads 7.5 V
